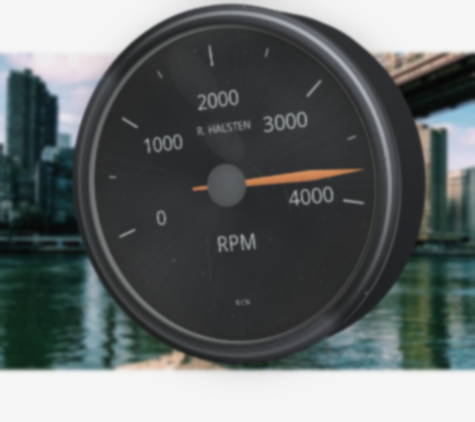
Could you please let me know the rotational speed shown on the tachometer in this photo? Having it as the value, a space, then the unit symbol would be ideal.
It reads 3750 rpm
